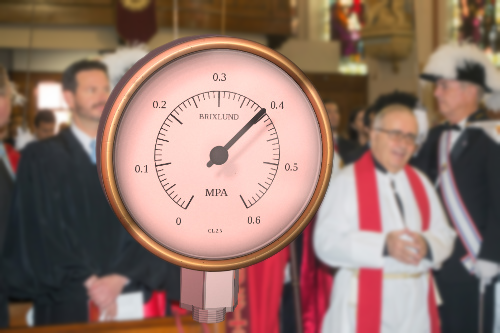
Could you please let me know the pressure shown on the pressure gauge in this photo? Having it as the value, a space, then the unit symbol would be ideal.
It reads 0.39 MPa
